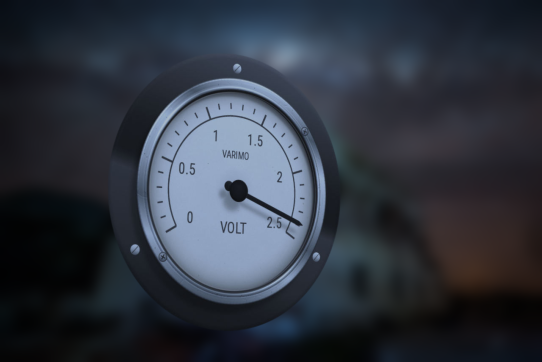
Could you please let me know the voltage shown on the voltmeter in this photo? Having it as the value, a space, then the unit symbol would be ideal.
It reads 2.4 V
